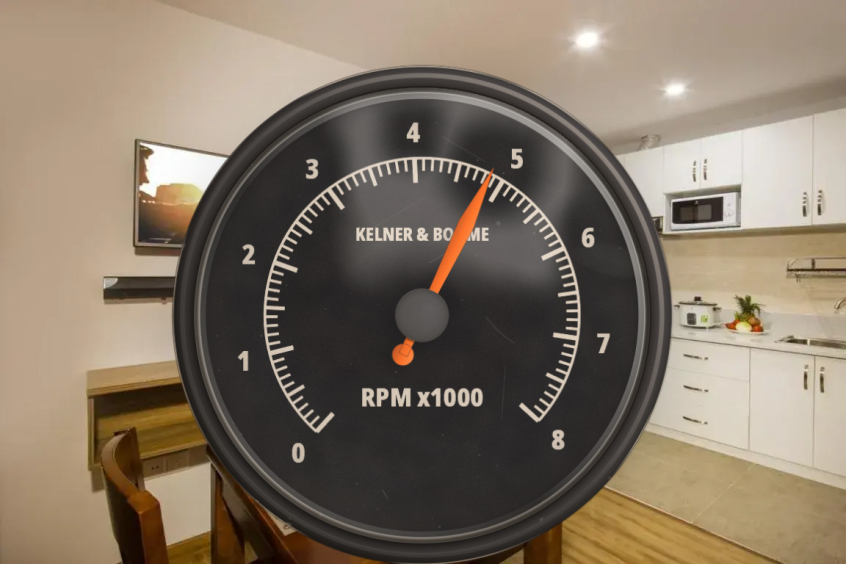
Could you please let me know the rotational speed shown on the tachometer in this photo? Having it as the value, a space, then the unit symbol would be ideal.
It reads 4850 rpm
